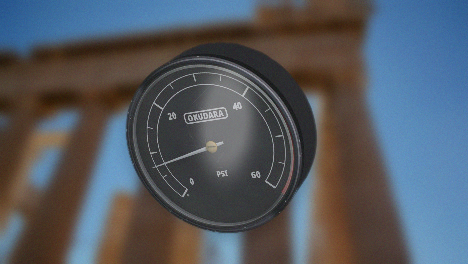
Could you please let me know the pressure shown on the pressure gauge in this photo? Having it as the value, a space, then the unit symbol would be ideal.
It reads 7.5 psi
